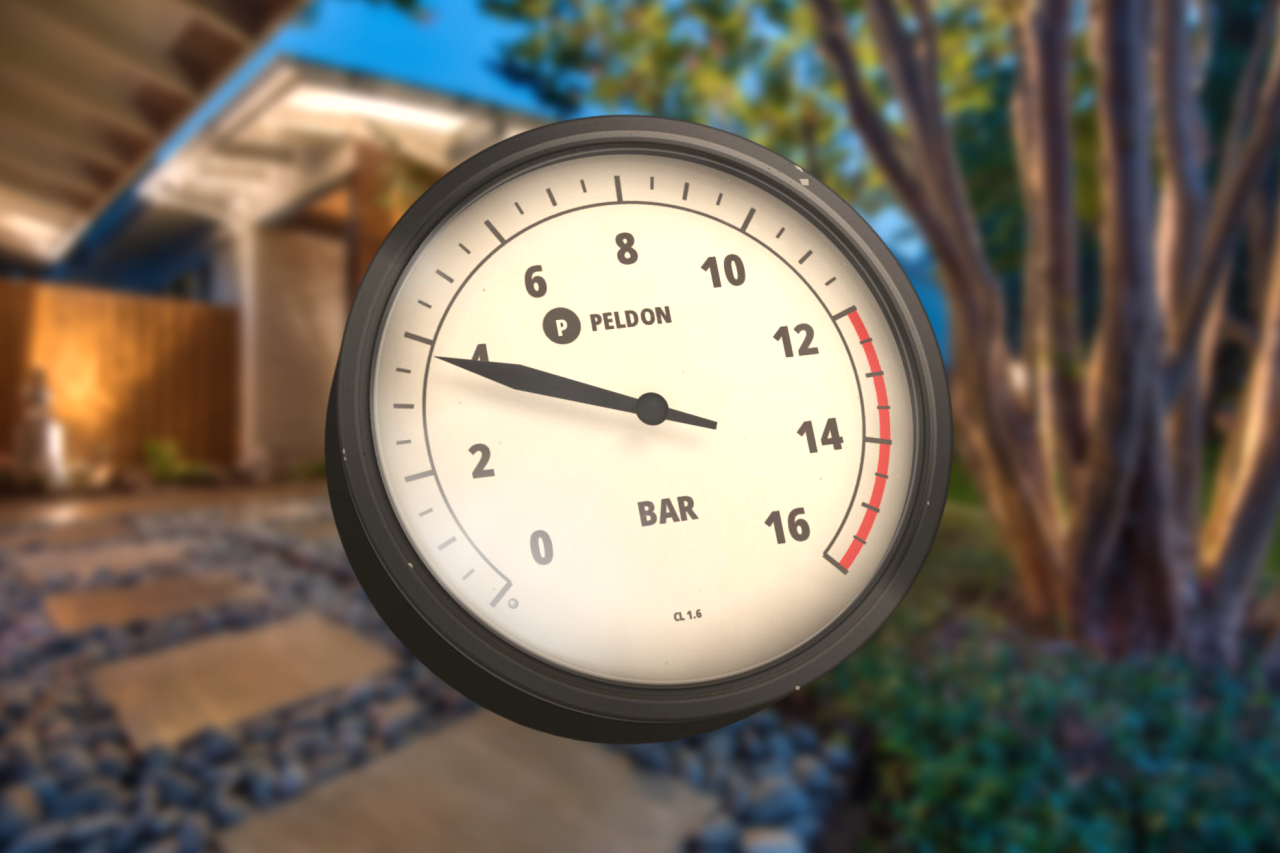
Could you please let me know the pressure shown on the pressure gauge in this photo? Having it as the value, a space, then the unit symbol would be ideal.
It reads 3.75 bar
